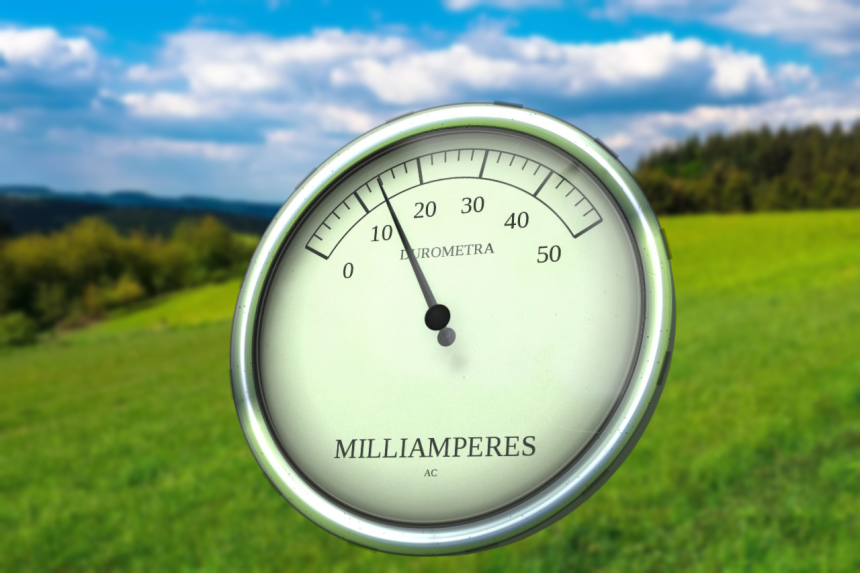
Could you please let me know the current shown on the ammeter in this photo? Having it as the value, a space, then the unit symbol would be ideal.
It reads 14 mA
